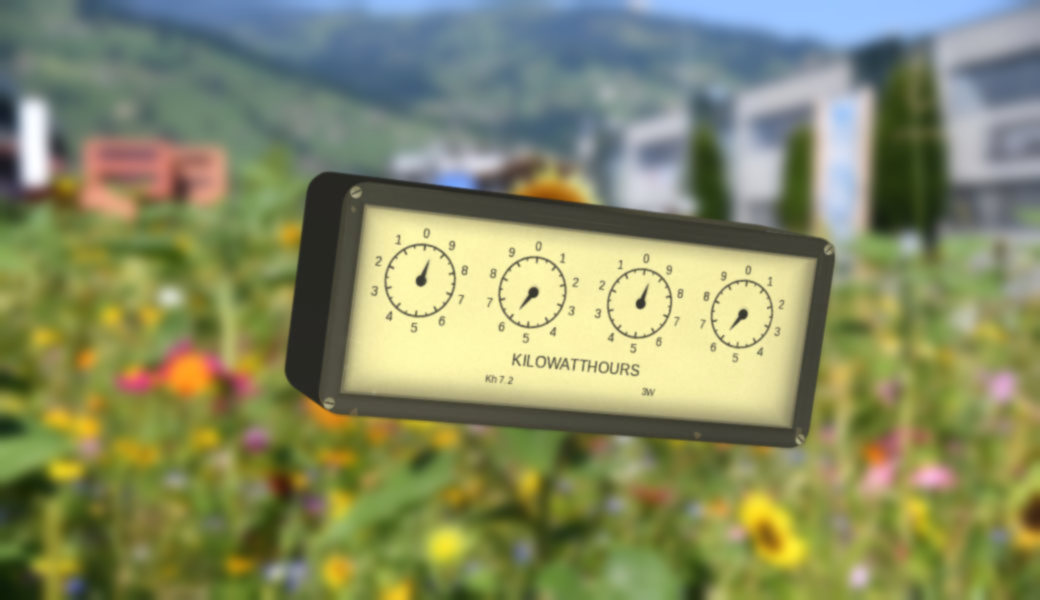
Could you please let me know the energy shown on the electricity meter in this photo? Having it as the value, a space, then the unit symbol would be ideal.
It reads 9596 kWh
